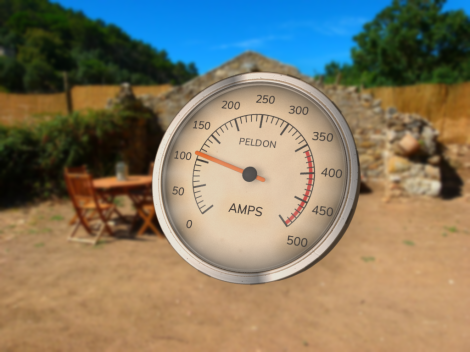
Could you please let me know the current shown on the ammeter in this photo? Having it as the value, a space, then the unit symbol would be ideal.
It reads 110 A
